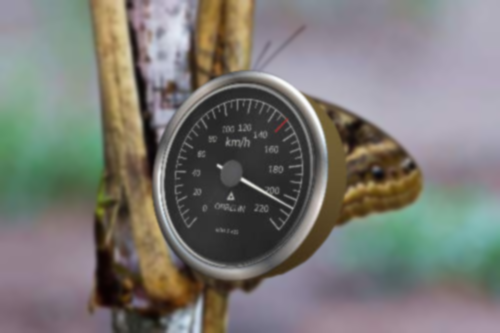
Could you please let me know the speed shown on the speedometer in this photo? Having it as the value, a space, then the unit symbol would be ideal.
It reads 205 km/h
